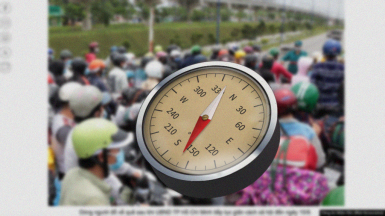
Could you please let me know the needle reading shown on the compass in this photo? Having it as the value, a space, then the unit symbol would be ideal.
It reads 160 °
